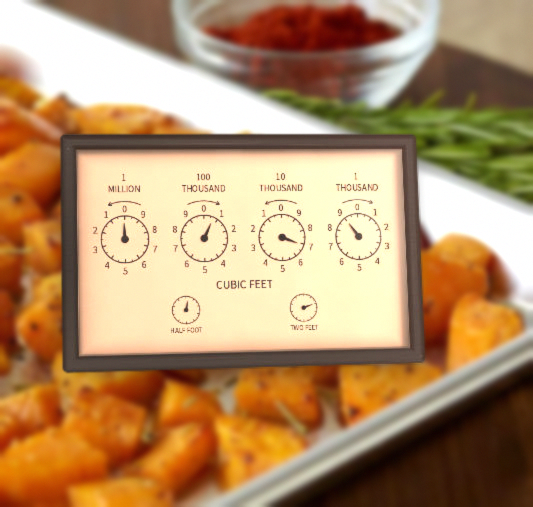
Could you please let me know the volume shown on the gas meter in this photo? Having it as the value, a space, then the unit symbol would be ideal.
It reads 6900 ft³
